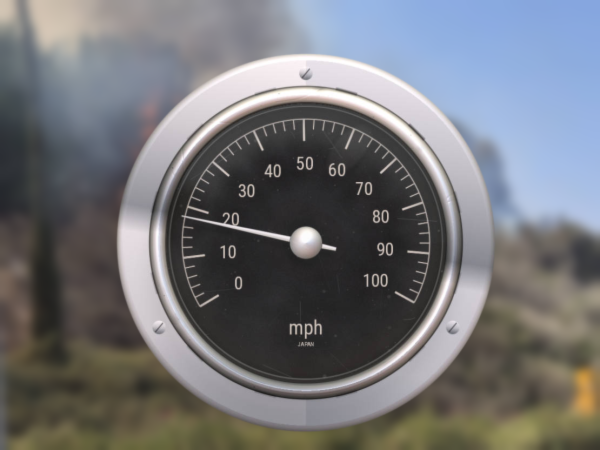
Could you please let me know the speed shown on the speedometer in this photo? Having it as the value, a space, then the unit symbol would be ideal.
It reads 18 mph
